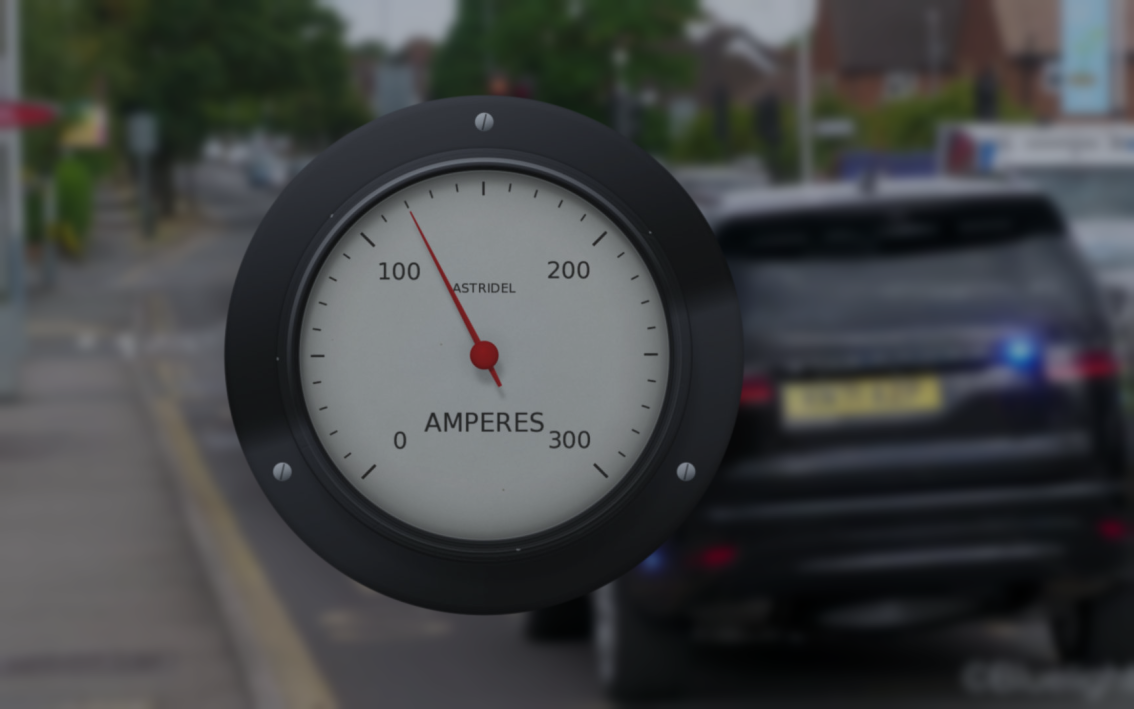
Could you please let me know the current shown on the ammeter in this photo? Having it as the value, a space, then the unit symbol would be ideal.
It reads 120 A
